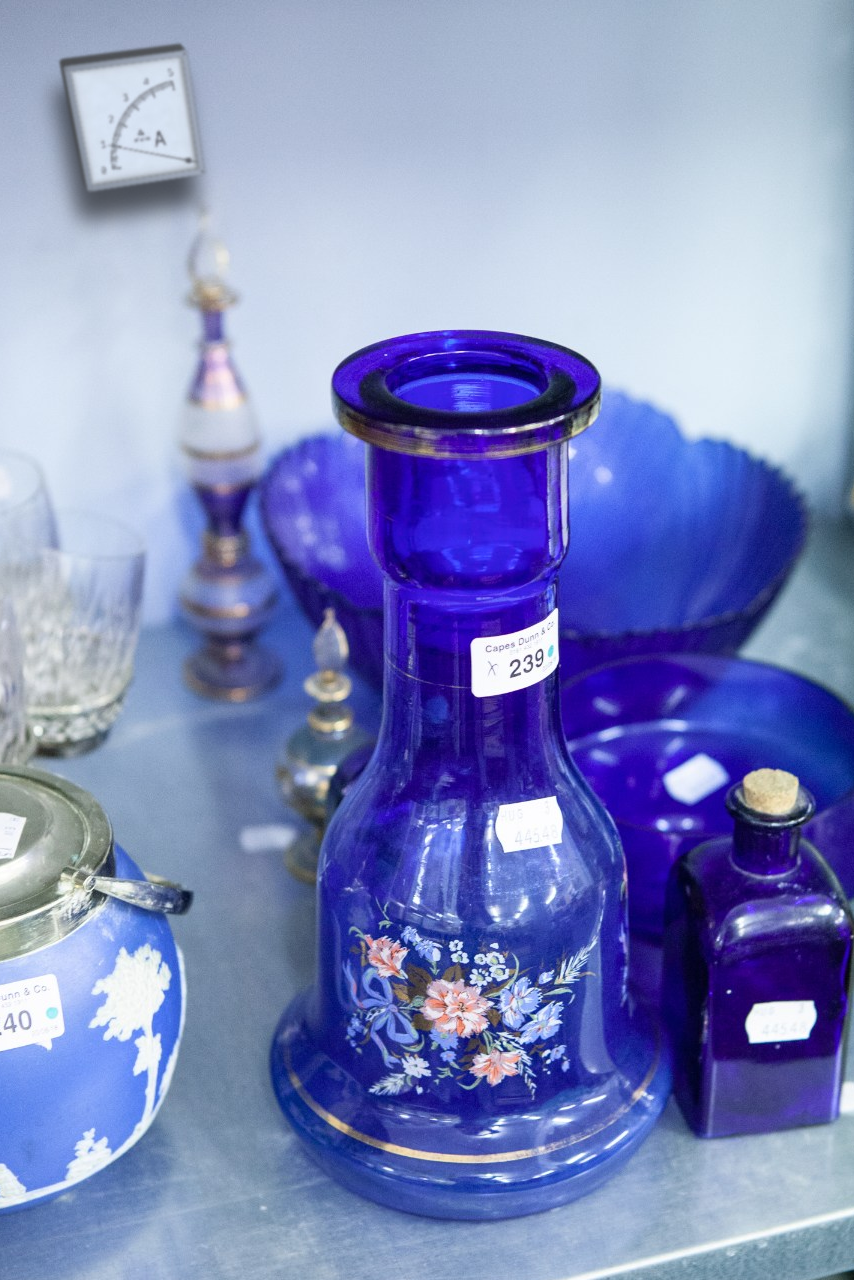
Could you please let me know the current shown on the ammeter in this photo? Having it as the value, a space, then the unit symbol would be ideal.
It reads 1 A
